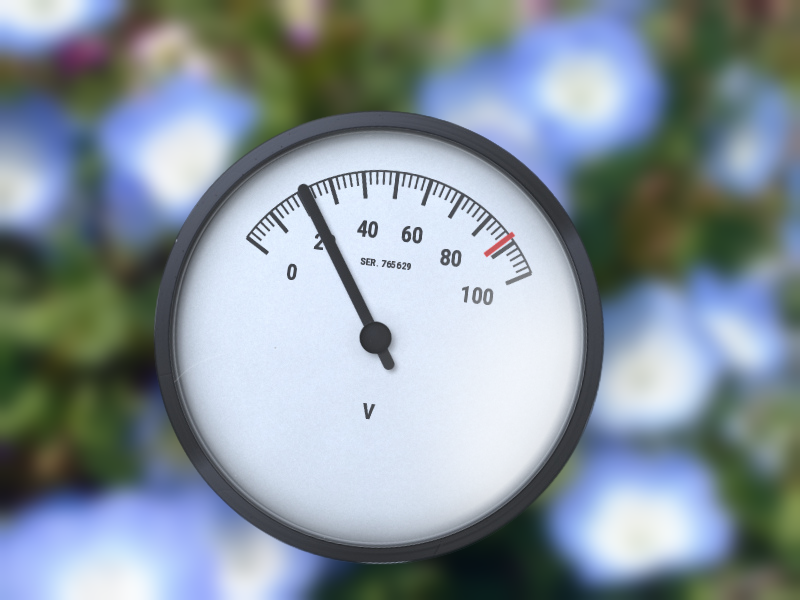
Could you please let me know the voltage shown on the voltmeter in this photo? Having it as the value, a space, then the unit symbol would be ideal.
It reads 22 V
